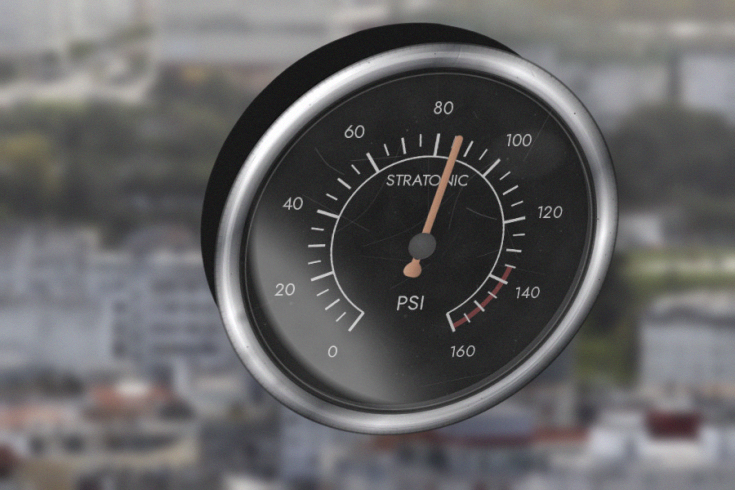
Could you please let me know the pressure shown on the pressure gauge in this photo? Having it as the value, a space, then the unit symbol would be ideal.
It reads 85 psi
